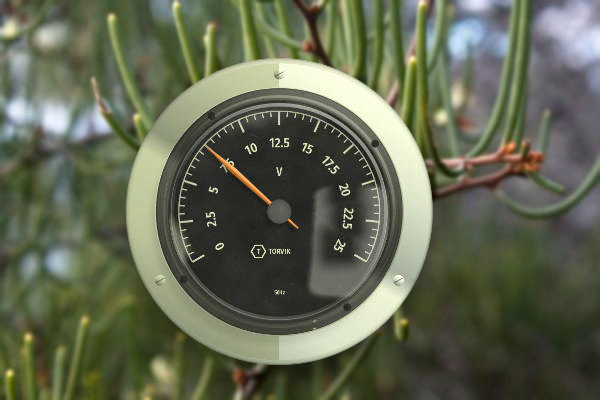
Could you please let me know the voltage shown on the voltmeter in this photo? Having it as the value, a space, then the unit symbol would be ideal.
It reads 7.5 V
